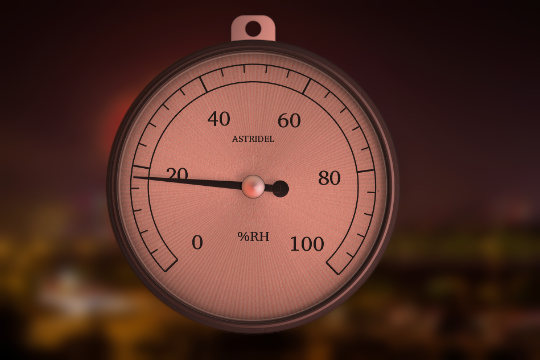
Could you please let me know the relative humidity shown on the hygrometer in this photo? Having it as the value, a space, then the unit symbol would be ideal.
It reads 18 %
